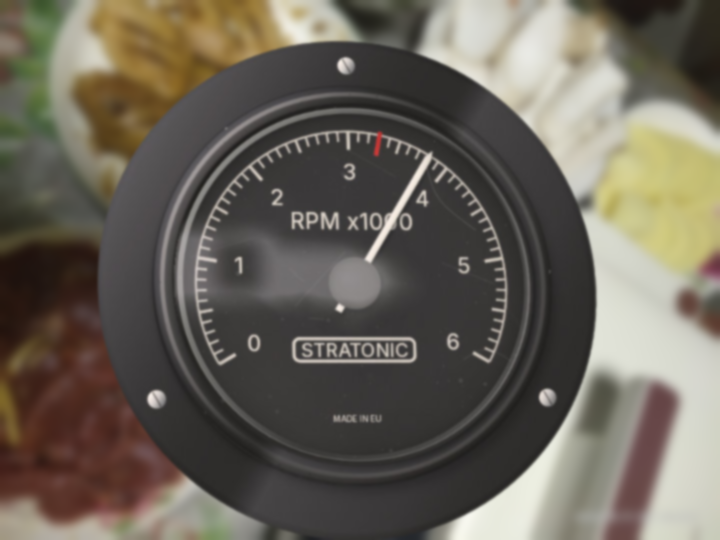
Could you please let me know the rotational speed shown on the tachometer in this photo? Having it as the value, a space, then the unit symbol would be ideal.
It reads 3800 rpm
